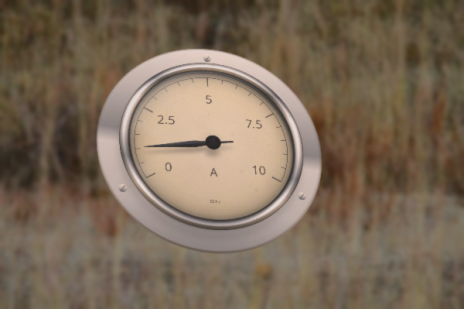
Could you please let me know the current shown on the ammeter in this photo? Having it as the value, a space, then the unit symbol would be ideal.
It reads 1 A
